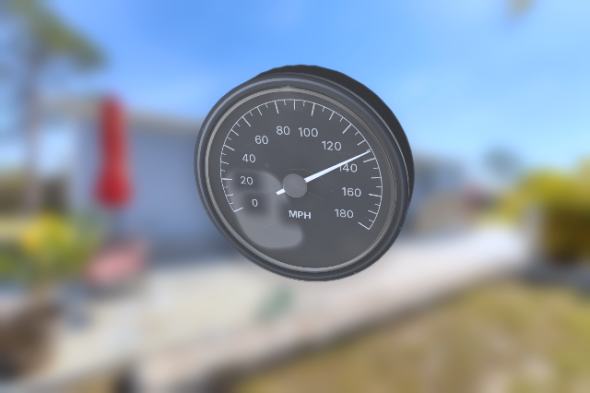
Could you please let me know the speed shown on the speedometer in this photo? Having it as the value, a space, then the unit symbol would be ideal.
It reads 135 mph
